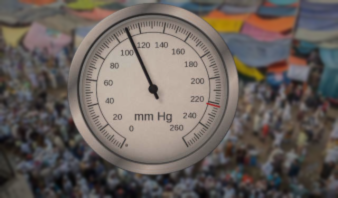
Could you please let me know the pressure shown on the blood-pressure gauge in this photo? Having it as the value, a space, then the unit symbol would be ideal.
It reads 110 mmHg
